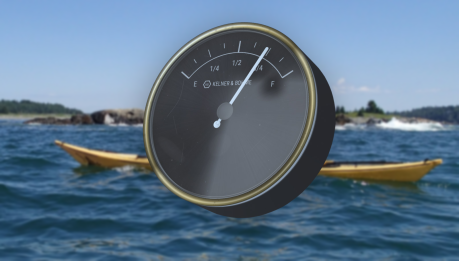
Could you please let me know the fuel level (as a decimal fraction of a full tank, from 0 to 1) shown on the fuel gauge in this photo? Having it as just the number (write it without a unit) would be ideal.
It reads 0.75
